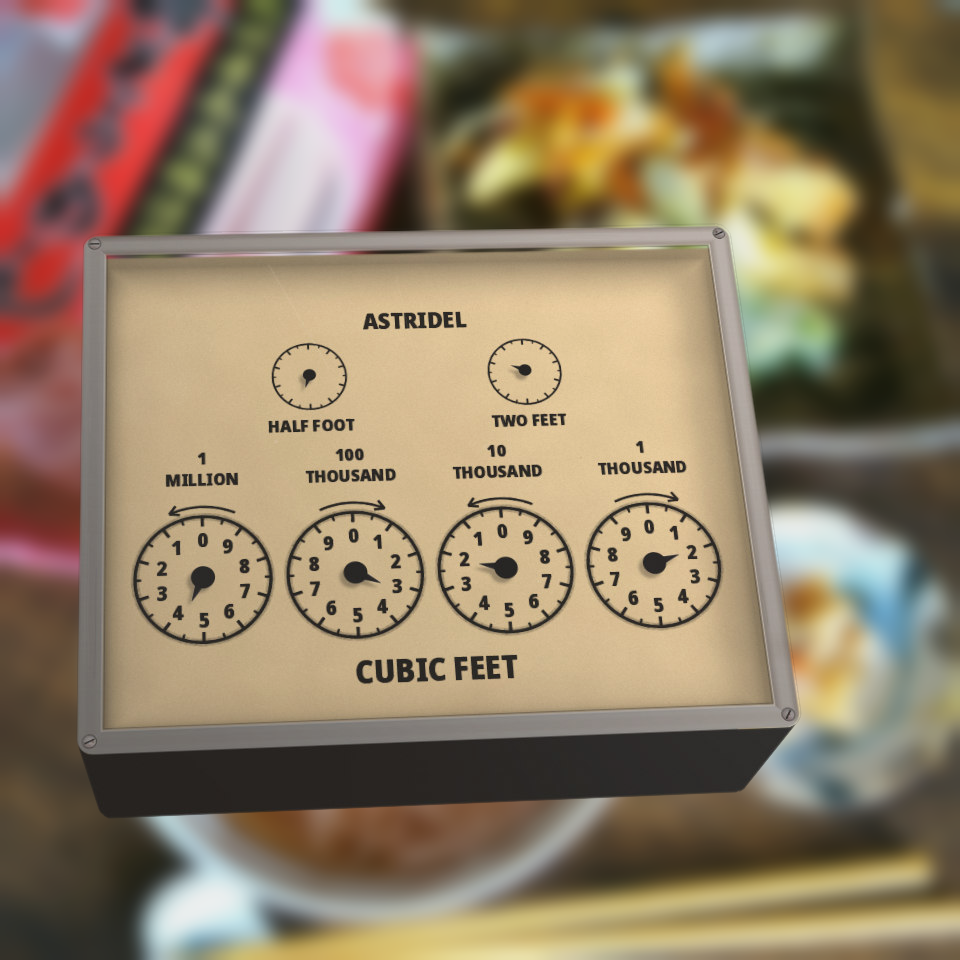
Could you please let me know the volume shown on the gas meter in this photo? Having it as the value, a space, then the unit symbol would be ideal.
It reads 432200 ft³
